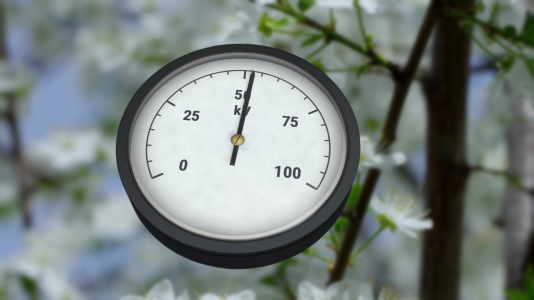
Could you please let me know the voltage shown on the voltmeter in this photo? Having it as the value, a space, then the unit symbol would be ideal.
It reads 52.5 kV
